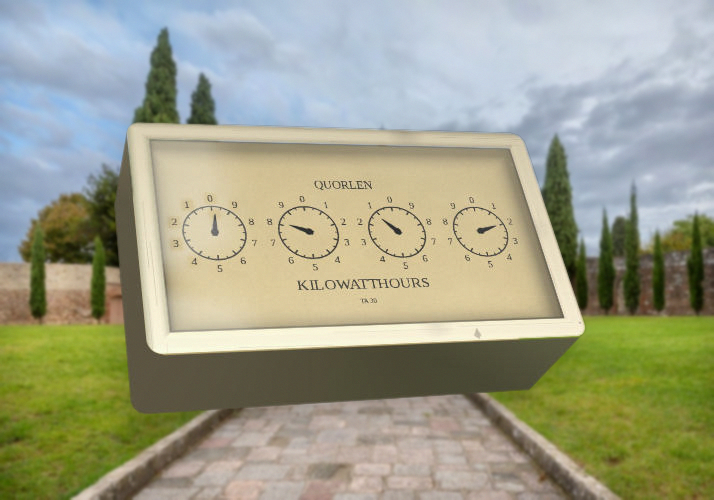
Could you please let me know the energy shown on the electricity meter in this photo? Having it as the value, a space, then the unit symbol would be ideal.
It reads 9812 kWh
